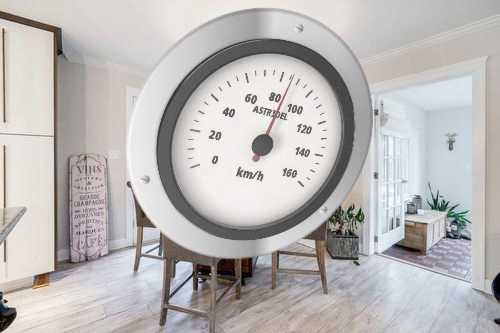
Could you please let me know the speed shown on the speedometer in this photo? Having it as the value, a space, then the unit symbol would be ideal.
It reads 85 km/h
